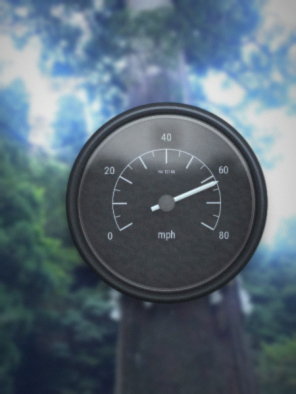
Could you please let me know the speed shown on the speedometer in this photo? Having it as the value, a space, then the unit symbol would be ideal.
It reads 62.5 mph
